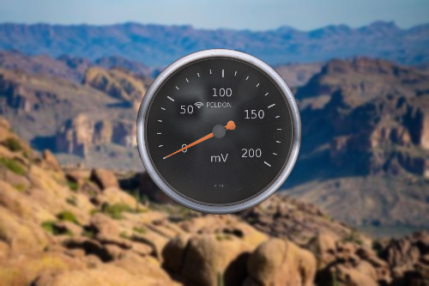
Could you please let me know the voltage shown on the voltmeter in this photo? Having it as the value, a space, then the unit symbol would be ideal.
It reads 0 mV
